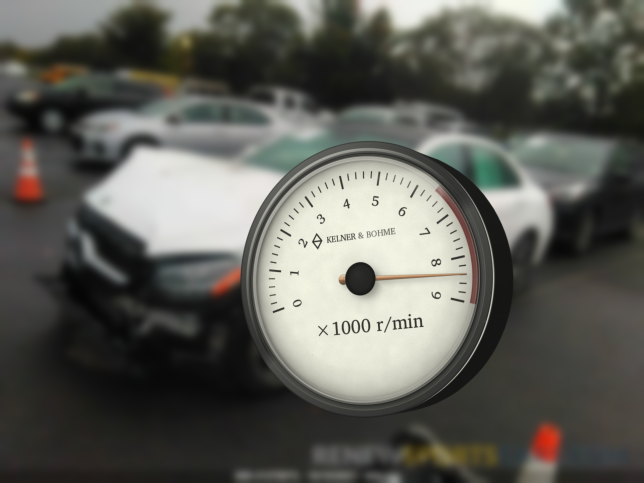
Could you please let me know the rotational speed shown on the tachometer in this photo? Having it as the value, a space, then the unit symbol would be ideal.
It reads 8400 rpm
